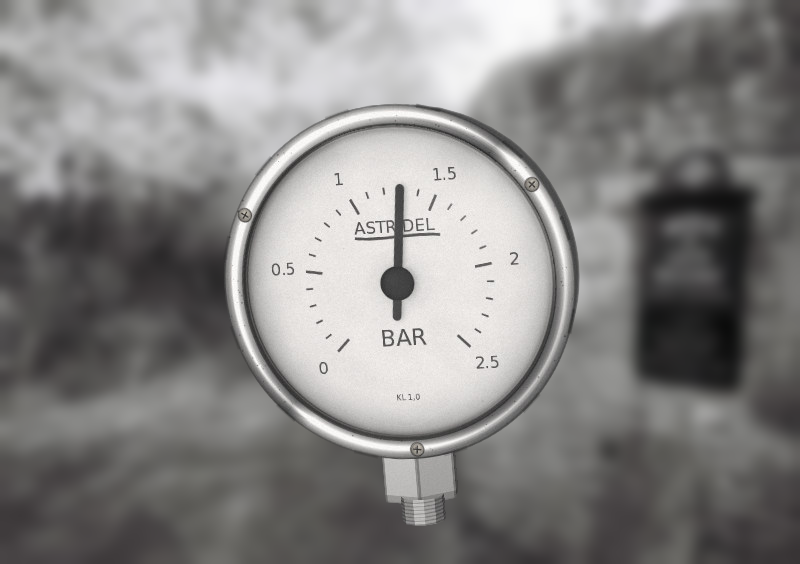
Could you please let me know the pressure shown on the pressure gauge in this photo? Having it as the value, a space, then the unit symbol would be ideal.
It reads 1.3 bar
